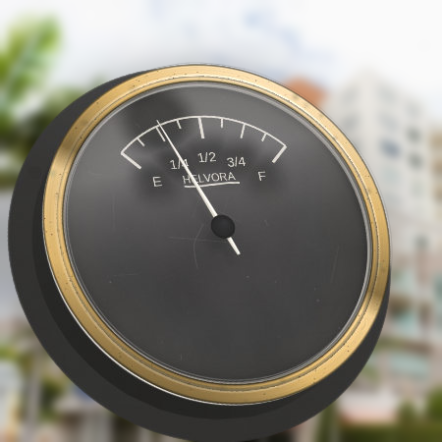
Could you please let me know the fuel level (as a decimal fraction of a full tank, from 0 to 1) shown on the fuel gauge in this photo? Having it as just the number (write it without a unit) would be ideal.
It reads 0.25
